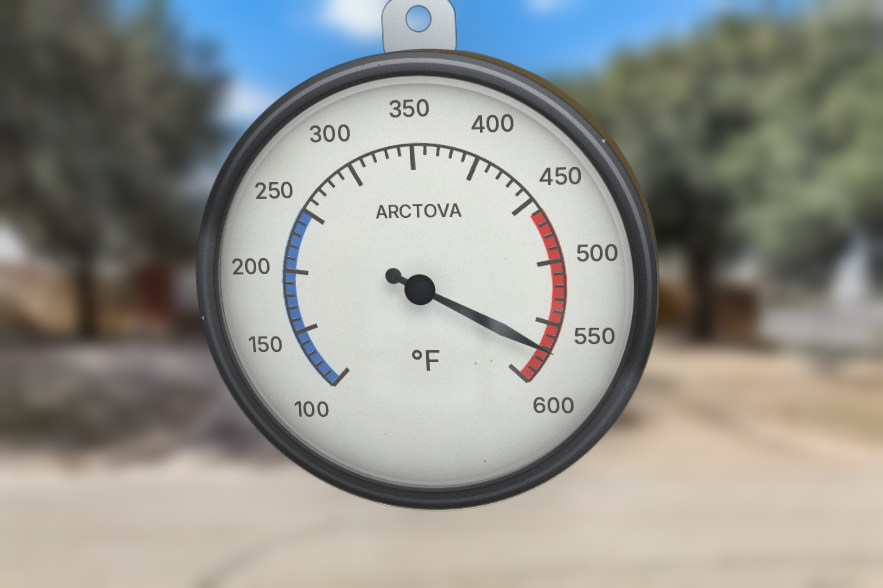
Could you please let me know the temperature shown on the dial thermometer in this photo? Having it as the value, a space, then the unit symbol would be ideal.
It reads 570 °F
